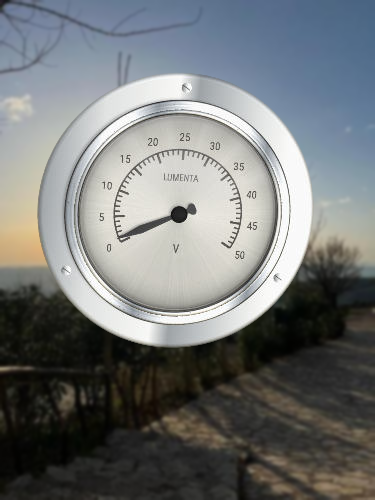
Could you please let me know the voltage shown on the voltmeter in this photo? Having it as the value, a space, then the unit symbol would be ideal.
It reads 1 V
